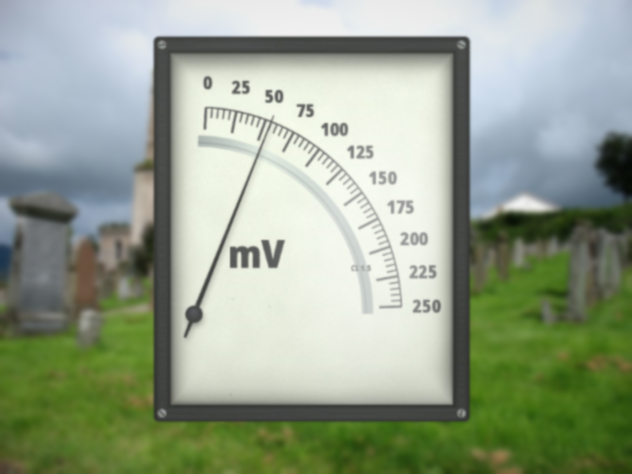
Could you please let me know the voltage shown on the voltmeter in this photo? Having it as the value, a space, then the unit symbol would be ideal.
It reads 55 mV
